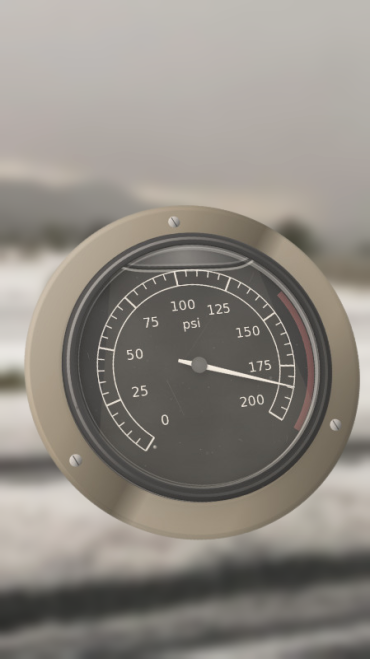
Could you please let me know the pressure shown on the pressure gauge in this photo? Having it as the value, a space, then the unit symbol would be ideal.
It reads 185 psi
